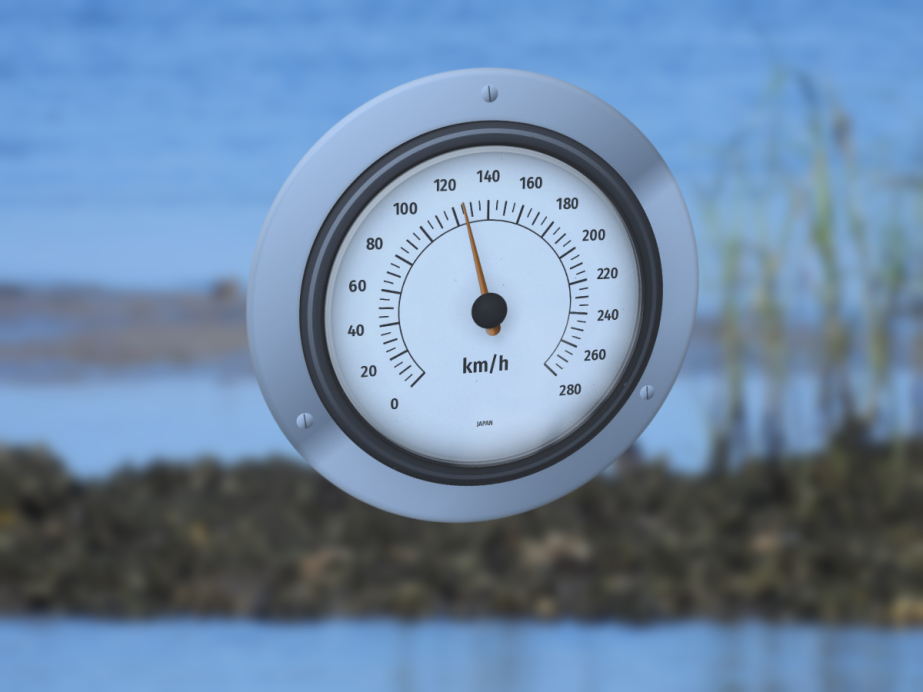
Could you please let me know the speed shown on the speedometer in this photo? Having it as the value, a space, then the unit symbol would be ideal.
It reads 125 km/h
